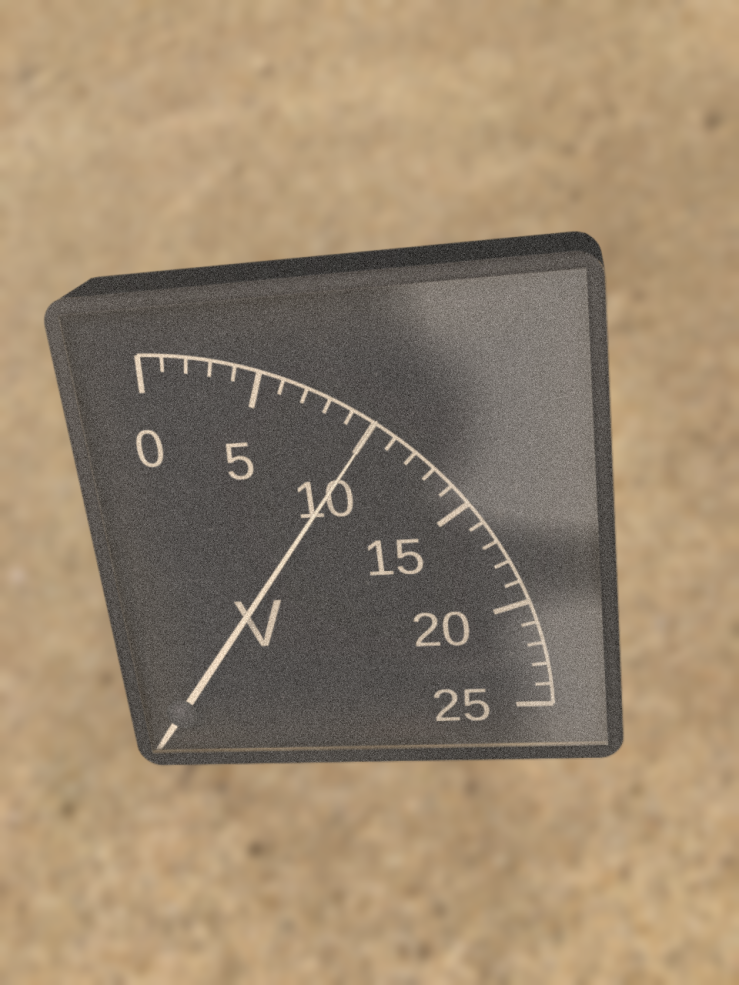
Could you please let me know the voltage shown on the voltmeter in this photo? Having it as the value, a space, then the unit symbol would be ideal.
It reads 10 V
